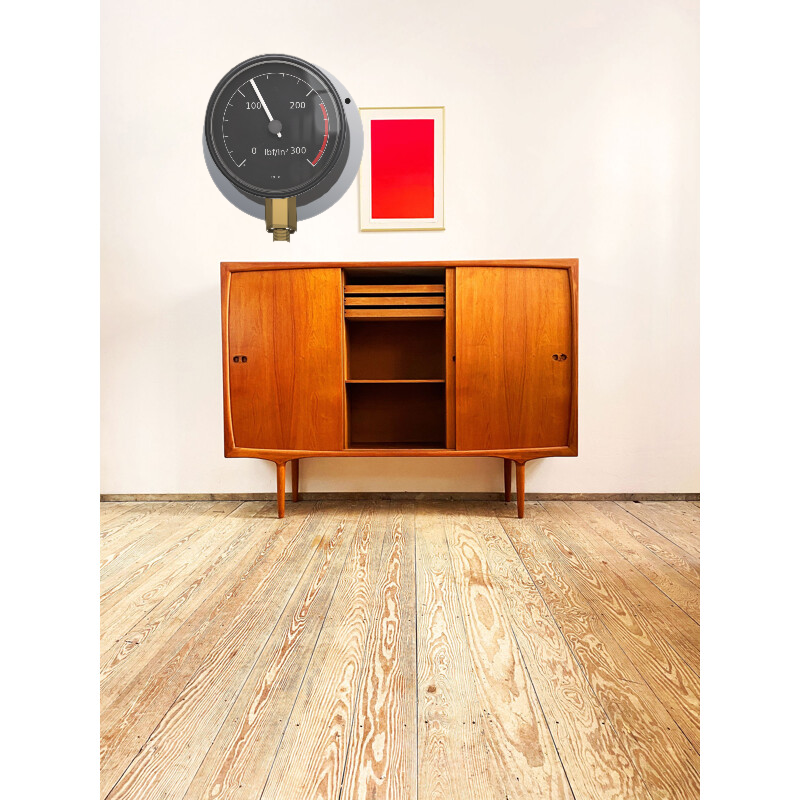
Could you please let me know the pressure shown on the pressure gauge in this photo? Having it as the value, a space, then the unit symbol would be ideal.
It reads 120 psi
